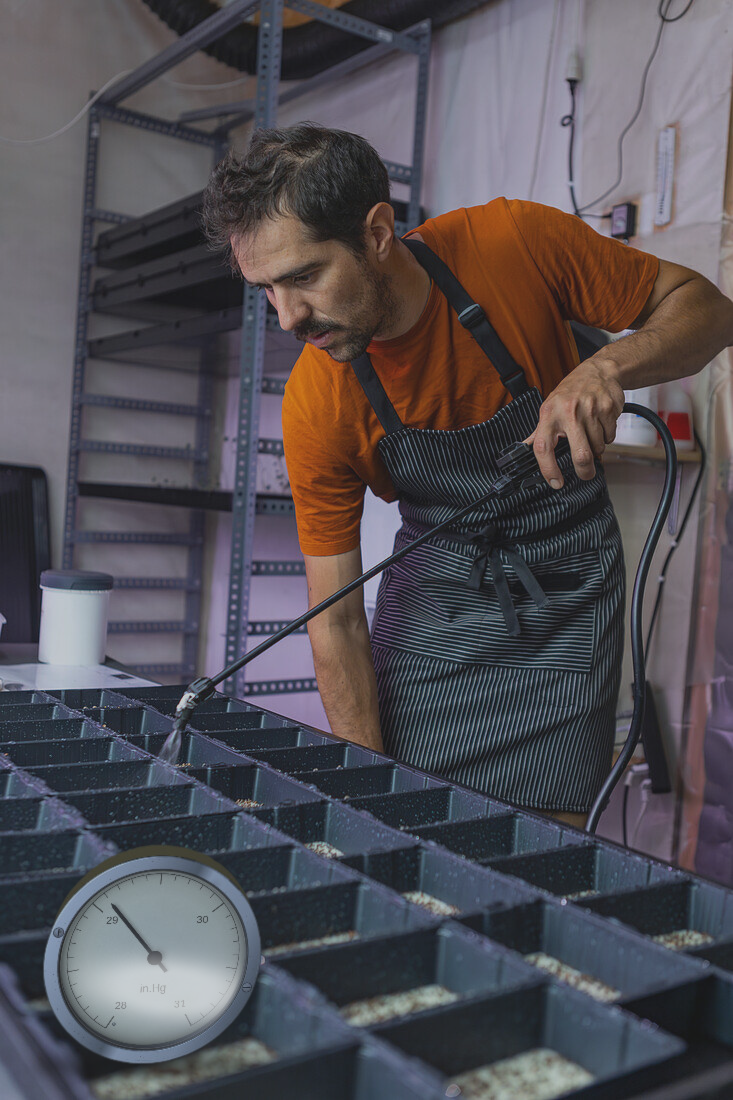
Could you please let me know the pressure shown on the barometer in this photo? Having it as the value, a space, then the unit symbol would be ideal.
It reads 29.1 inHg
